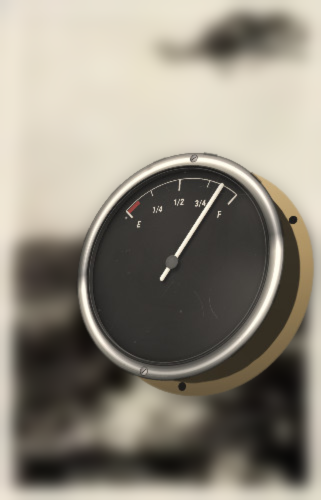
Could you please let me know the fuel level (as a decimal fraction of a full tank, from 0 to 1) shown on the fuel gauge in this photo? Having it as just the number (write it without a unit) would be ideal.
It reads 0.875
